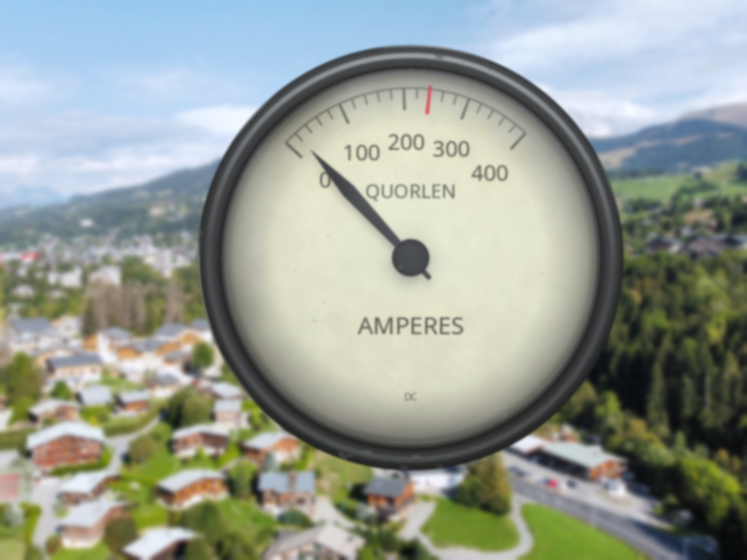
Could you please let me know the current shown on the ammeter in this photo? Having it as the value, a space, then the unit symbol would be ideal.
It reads 20 A
